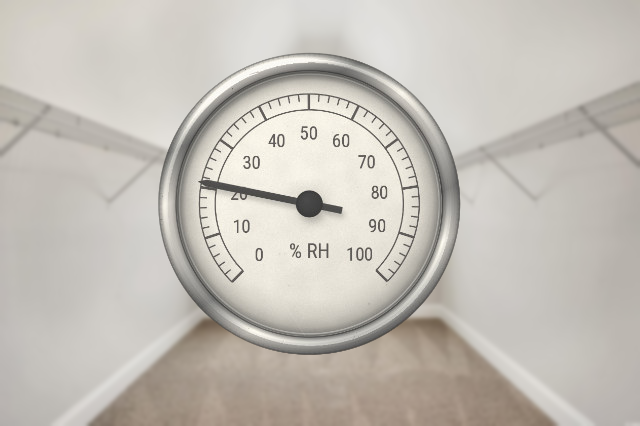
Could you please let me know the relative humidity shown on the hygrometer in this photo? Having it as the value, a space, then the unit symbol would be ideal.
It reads 21 %
